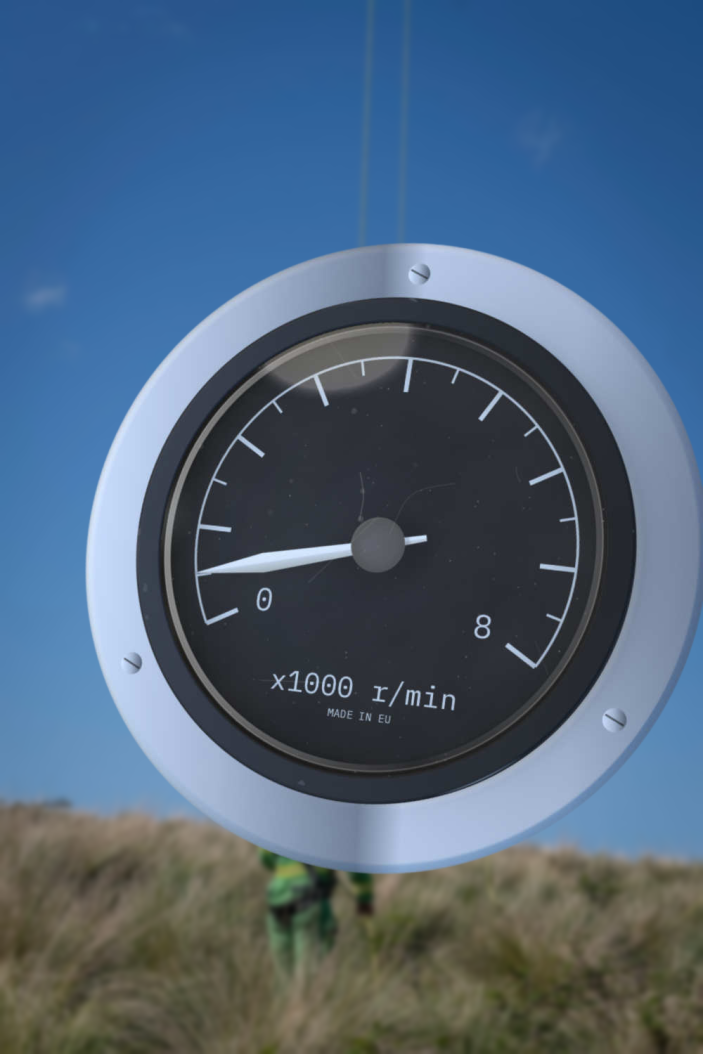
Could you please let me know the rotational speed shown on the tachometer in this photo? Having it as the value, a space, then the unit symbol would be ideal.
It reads 500 rpm
